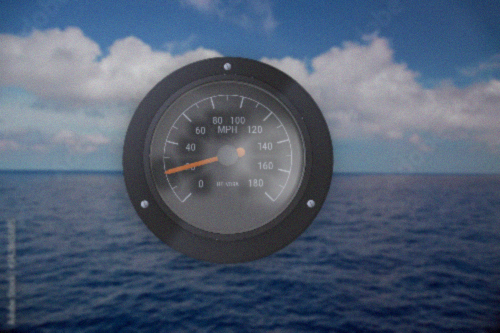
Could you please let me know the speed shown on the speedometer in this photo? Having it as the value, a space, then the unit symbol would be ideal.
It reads 20 mph
